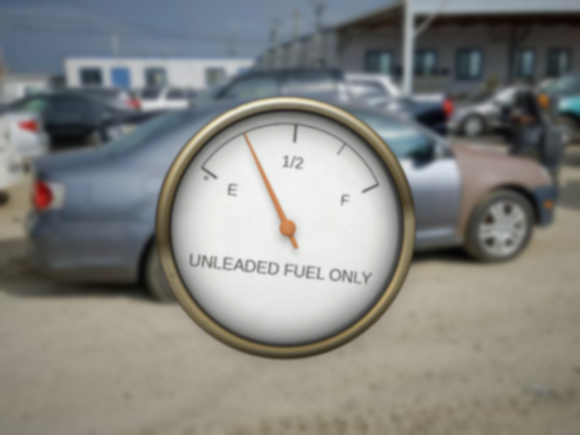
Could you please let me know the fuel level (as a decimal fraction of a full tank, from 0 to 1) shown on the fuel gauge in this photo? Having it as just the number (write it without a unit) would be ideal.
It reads 0.25
